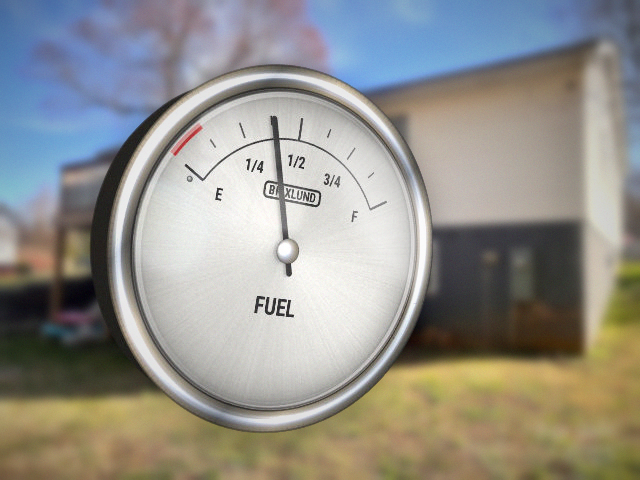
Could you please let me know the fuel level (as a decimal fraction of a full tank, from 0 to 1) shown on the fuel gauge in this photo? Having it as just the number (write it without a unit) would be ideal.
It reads 0.375
